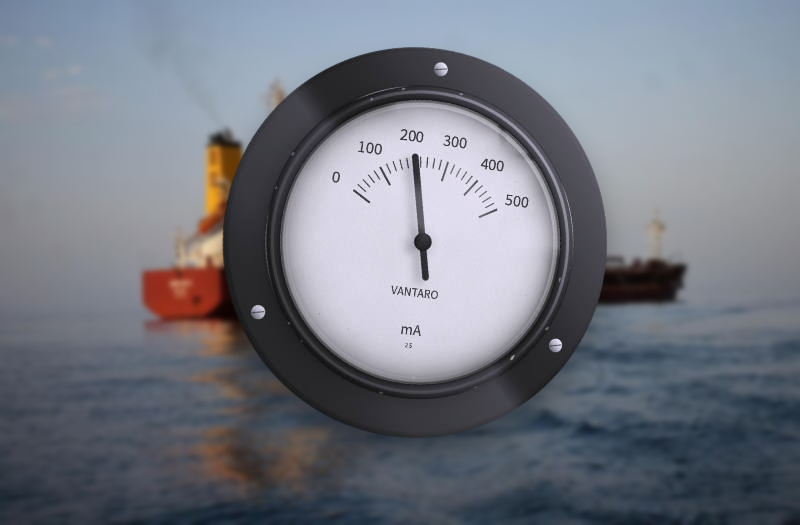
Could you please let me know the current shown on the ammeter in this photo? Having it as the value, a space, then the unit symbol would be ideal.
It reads 200 mA
